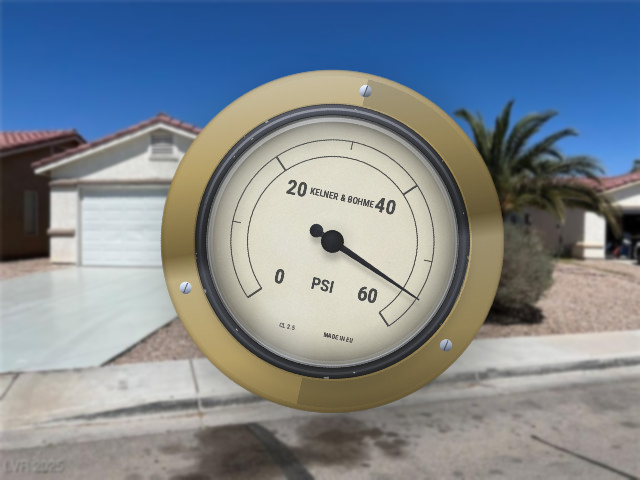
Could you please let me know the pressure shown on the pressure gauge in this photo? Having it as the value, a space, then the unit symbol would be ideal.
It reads 55 psi
